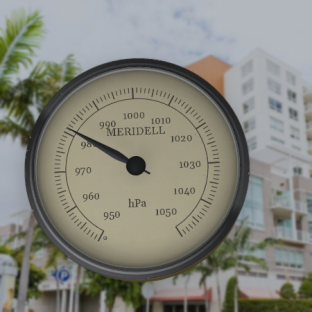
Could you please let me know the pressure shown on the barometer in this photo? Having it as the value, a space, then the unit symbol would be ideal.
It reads 981 hPa
